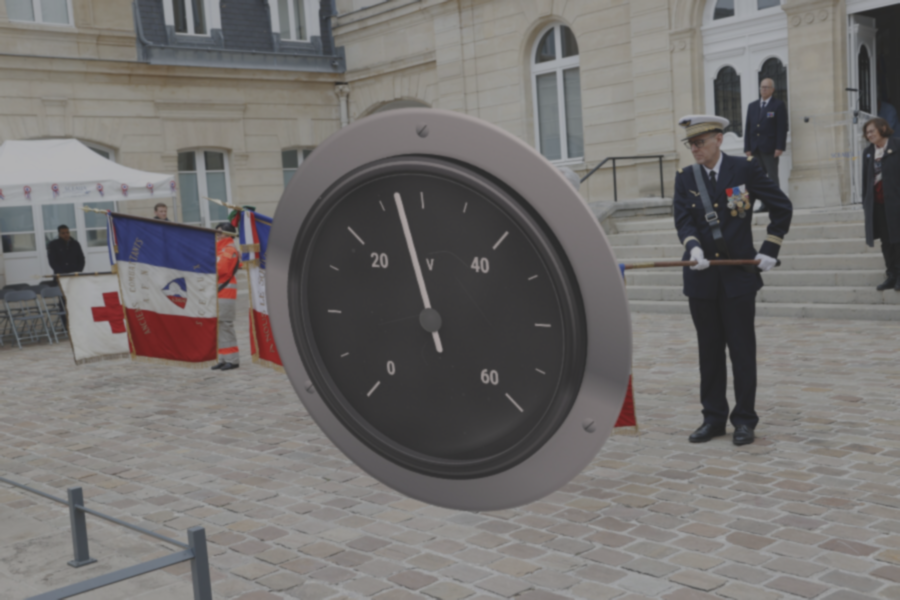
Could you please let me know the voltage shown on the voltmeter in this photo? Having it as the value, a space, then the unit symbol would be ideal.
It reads 27.5 V
